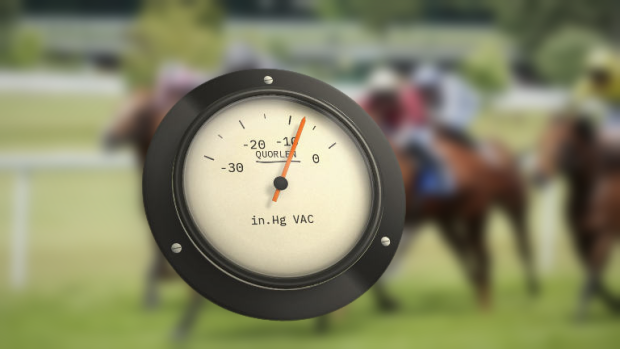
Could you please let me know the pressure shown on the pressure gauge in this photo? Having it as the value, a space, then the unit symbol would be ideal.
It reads -7.5 inHg
